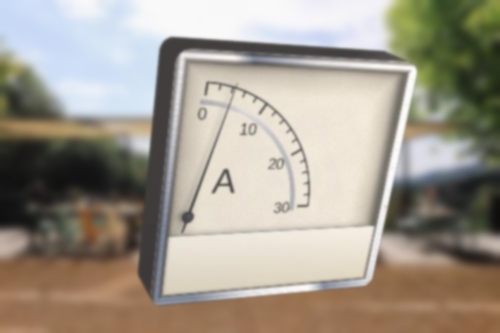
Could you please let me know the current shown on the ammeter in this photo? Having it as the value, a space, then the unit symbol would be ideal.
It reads 4 A
